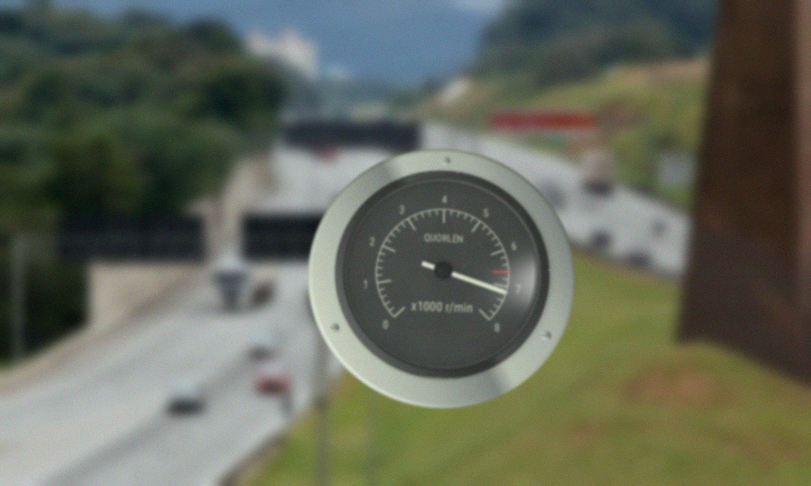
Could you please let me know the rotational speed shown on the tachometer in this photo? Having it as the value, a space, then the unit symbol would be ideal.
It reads 7200 rpm
